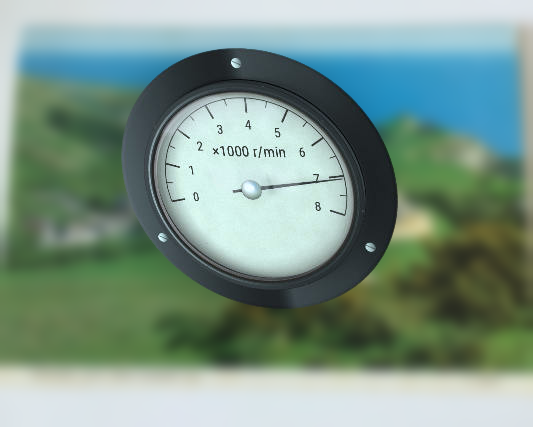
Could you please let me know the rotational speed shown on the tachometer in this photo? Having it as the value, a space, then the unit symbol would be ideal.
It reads 7000 rpm
